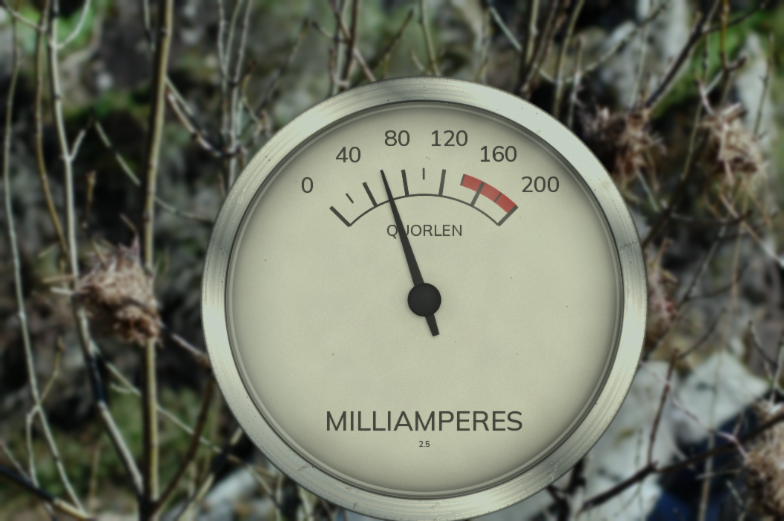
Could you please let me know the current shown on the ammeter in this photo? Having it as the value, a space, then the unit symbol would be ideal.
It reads 60 mA
